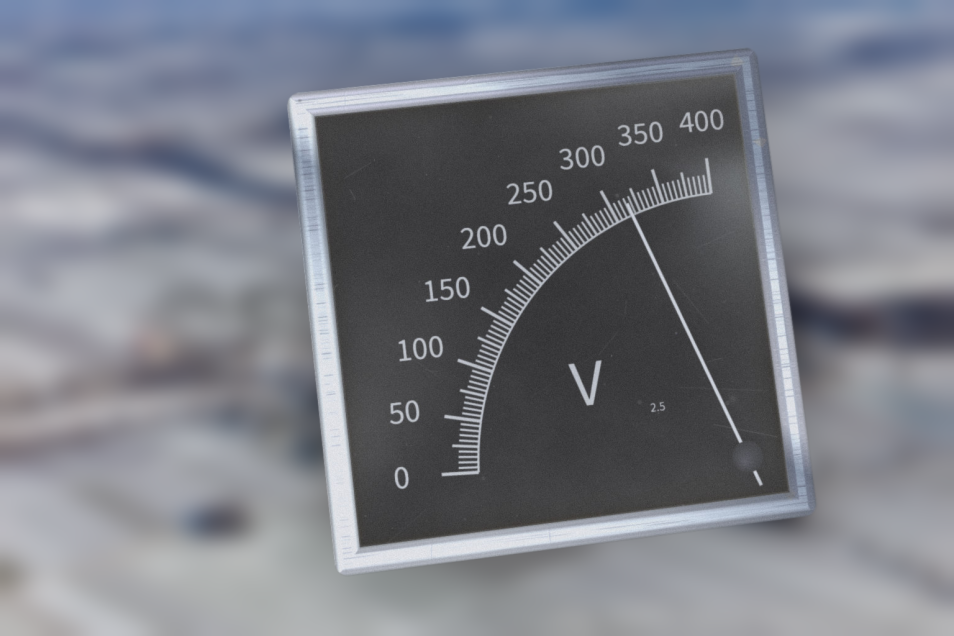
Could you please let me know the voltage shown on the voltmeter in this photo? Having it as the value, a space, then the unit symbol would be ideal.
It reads 315 V
